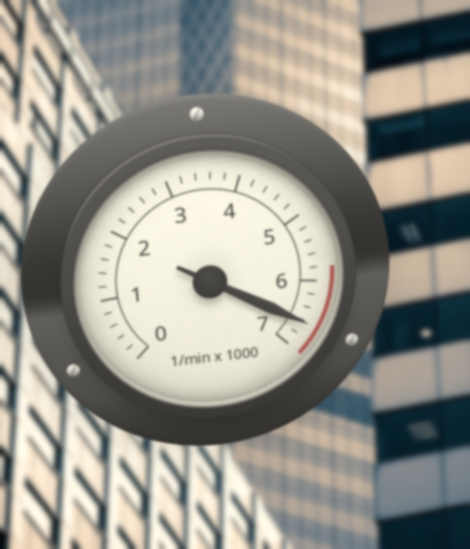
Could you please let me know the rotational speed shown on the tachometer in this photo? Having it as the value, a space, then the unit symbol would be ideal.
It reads 6600 rpm
